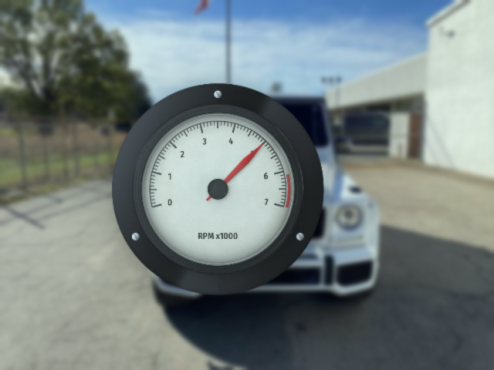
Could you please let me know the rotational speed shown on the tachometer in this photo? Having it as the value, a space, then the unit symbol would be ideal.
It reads 5000 rpm
